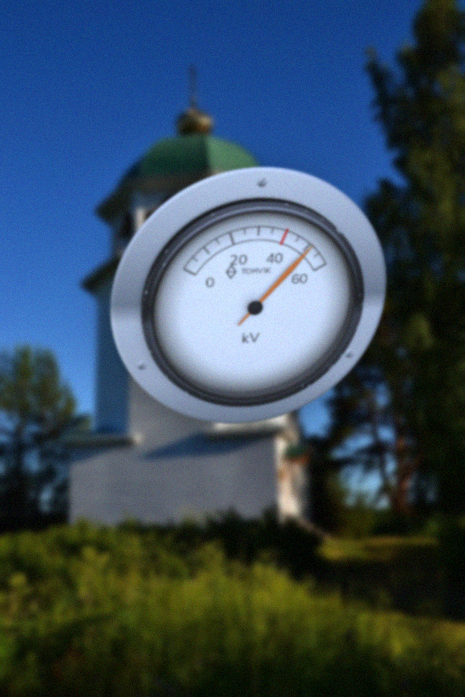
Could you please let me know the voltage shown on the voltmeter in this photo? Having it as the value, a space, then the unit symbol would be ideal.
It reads 50 kV
